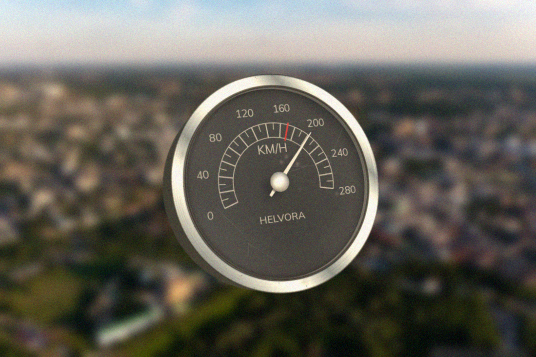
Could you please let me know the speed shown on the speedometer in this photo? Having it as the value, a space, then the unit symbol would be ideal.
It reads 200 km/h
